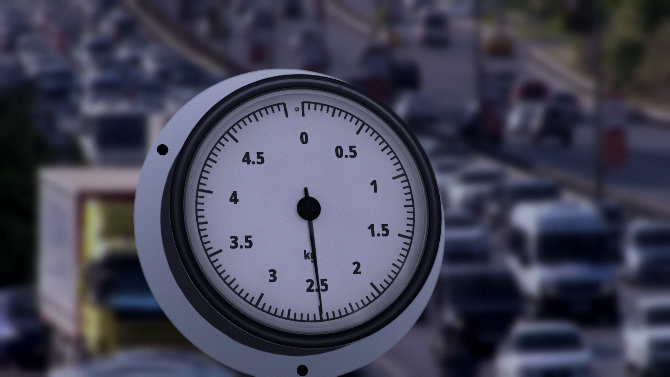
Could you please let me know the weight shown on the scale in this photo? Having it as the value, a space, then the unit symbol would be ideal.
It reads 2.5 kg
